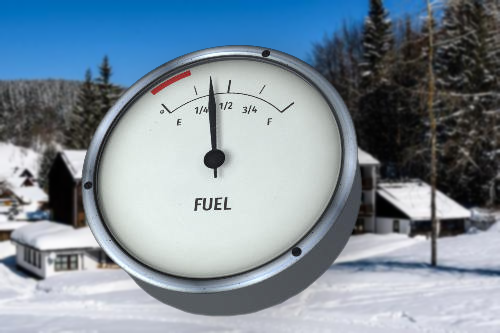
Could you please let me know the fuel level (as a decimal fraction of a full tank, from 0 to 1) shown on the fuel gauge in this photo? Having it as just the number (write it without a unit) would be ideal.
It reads 0.375
